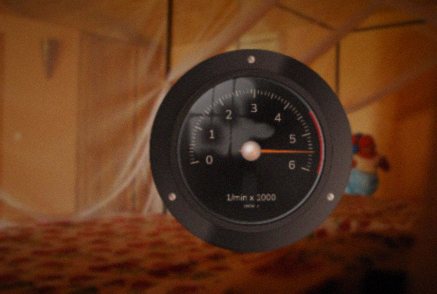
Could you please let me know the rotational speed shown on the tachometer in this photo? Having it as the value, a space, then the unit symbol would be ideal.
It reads 5500 rpm
